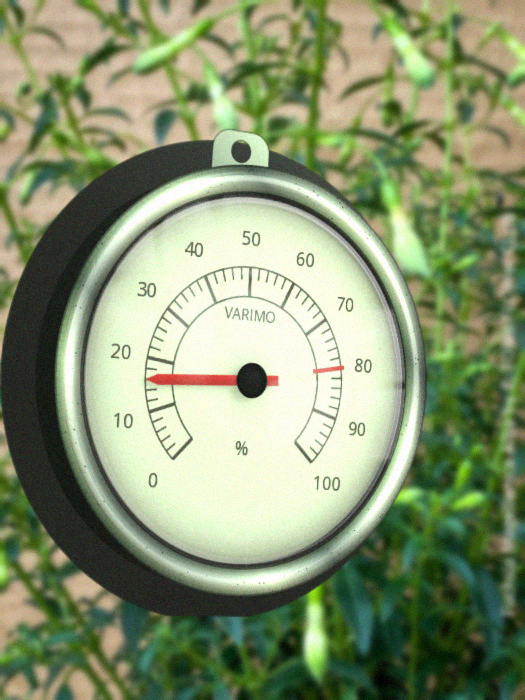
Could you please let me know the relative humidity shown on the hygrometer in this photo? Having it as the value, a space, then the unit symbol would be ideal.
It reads 16 %
